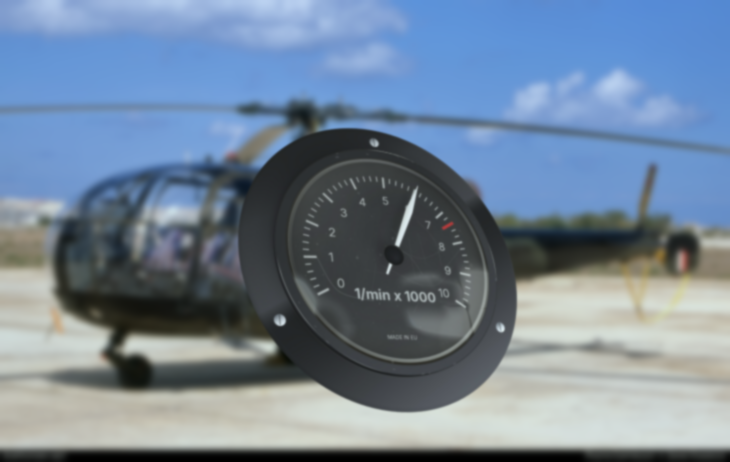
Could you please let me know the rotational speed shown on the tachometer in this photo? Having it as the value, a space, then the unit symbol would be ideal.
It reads 6000 rpm
